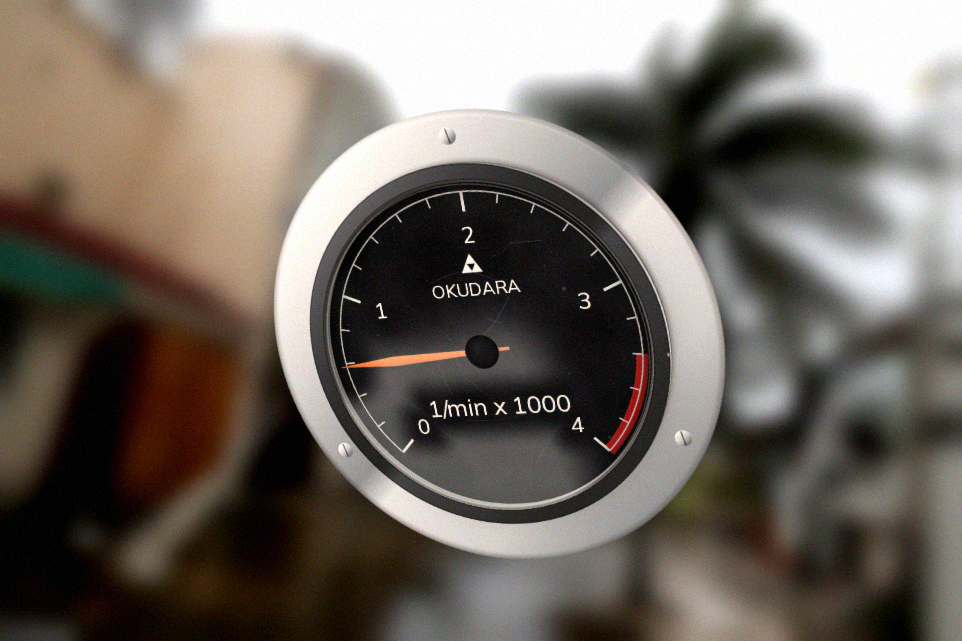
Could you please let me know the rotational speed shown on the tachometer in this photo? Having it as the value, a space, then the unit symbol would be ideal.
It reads 600 rpm
